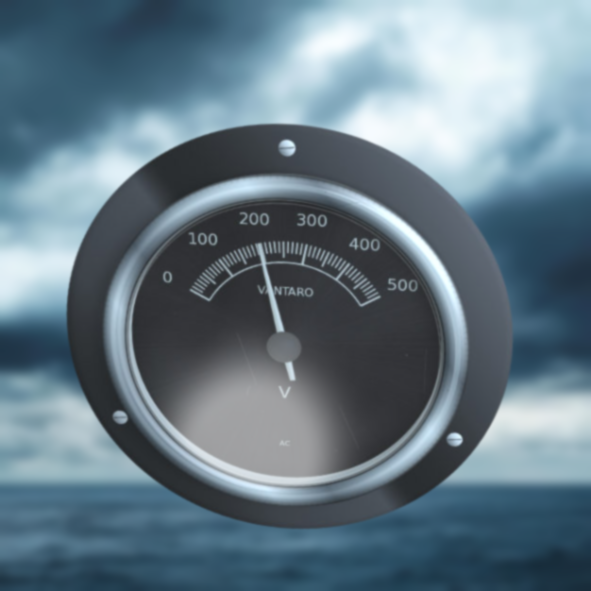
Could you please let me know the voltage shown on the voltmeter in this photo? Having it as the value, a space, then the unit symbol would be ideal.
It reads 200 V
